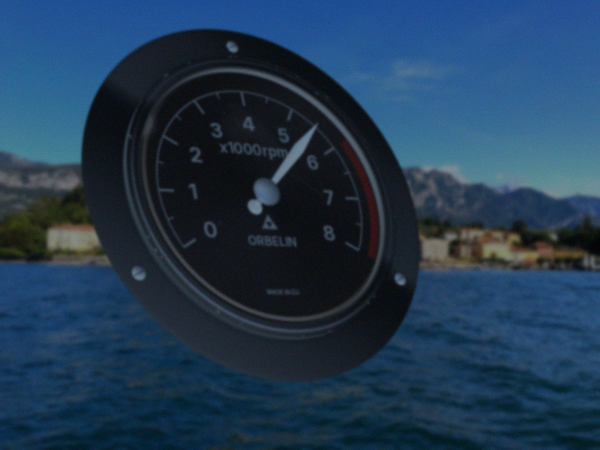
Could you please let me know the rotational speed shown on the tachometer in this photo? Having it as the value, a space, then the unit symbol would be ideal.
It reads 5500 rpm
